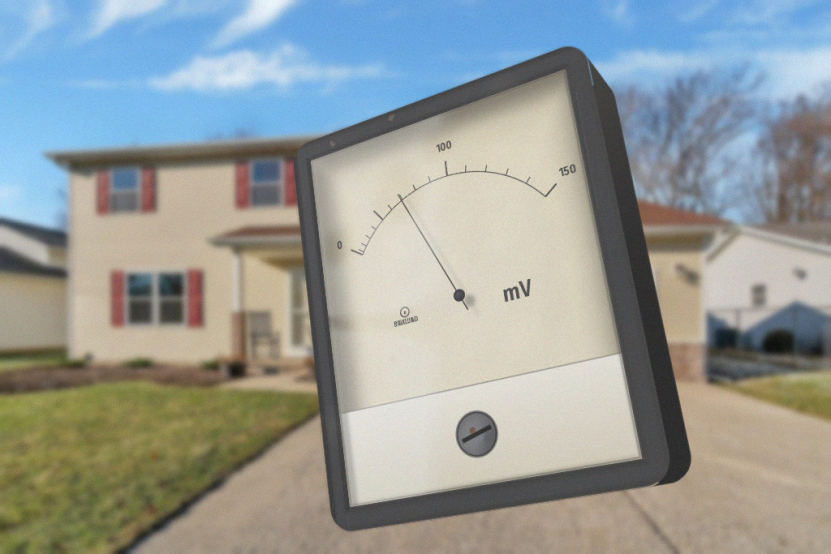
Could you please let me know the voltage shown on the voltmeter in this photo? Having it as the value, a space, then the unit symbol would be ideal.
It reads 70 mV
